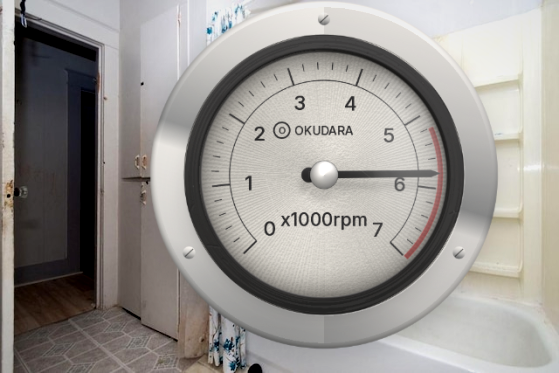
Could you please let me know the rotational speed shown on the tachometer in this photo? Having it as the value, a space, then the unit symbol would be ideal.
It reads 5800 rpm
